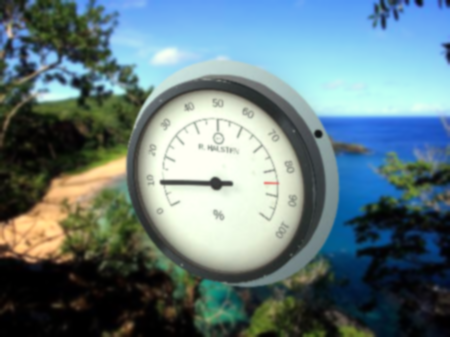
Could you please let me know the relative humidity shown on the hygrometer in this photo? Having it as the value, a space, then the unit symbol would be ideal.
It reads 10 %
